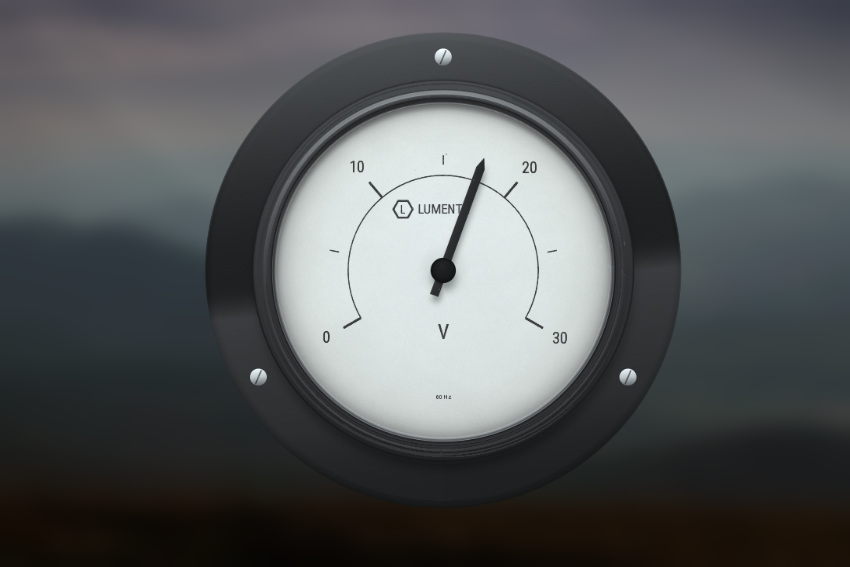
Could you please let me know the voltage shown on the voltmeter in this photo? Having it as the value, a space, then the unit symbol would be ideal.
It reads 17.5 V
